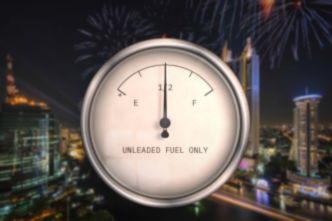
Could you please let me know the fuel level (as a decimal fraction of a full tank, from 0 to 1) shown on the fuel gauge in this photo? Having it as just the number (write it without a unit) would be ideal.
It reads 0.5
